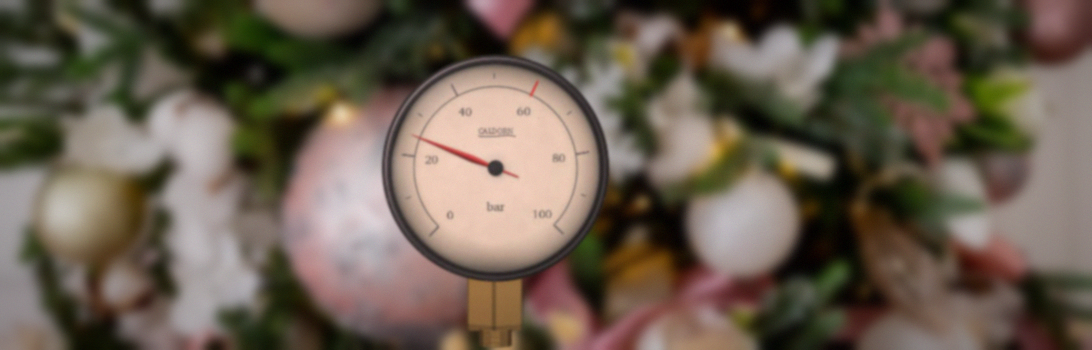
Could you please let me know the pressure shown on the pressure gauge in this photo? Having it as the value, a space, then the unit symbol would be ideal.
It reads 25 bar
